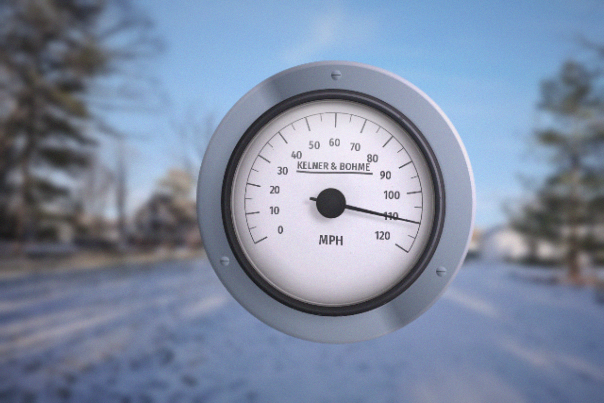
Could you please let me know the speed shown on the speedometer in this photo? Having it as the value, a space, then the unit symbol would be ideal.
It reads 110 mph
